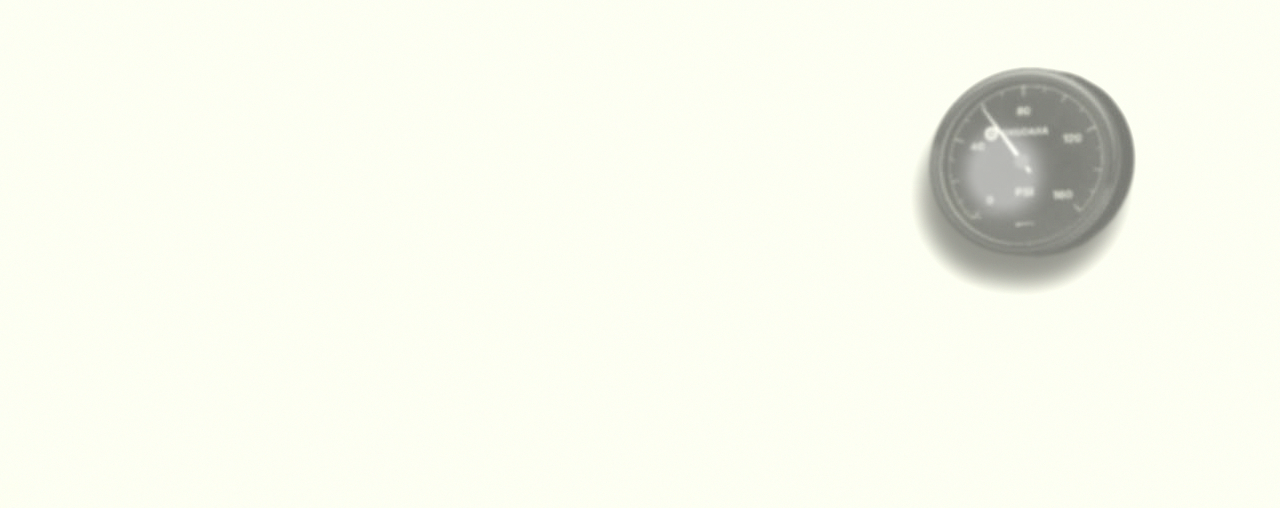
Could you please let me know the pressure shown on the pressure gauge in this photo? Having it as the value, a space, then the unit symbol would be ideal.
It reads 60 psi
